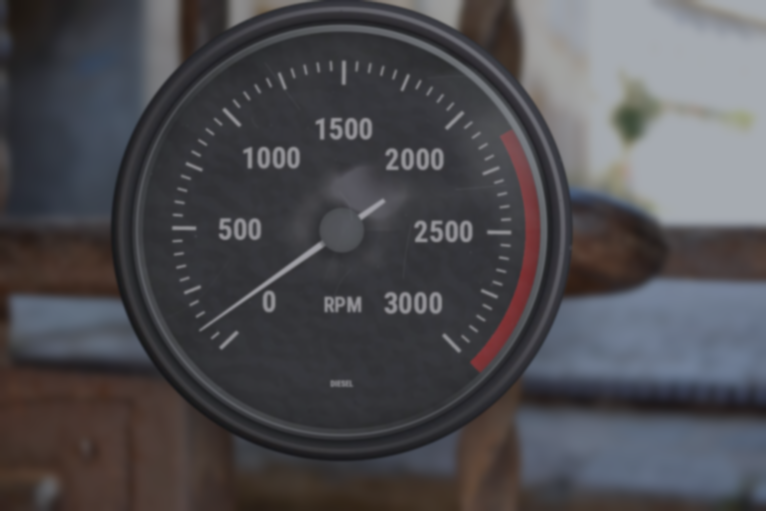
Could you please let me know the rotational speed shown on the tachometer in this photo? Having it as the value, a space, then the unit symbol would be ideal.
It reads 100 rpm
